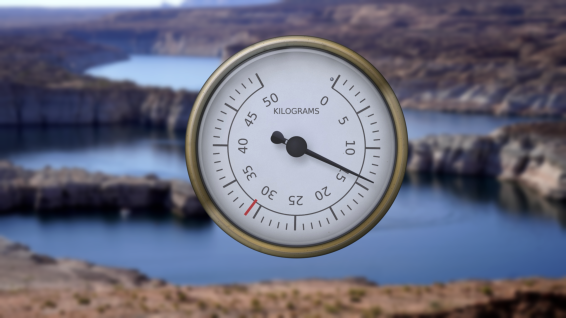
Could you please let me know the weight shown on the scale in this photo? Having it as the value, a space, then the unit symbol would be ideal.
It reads 14 kg
